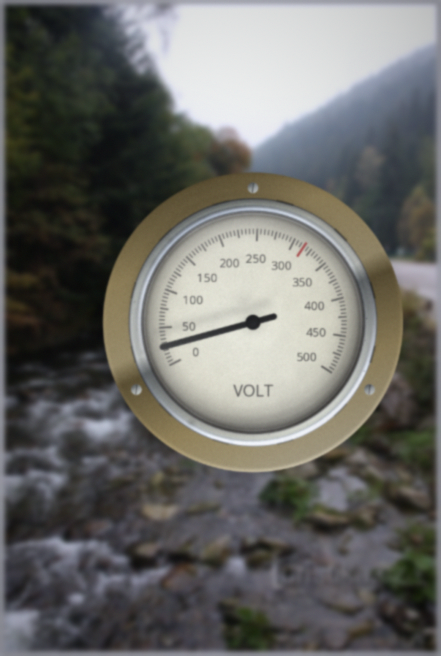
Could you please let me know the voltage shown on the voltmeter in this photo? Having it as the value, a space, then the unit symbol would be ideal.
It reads 25 V
